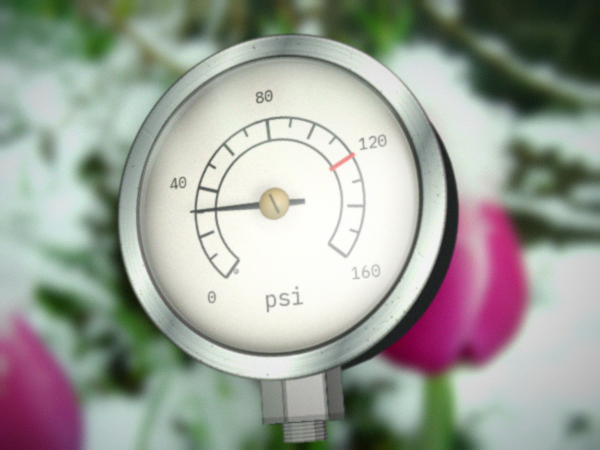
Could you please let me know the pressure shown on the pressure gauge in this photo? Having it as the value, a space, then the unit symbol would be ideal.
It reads 30 psi
